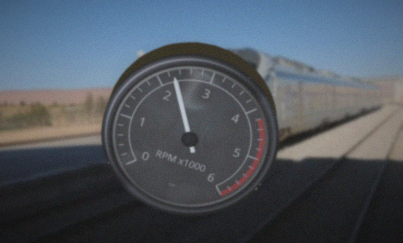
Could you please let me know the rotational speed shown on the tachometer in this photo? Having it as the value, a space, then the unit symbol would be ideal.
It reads 2300 rpm
